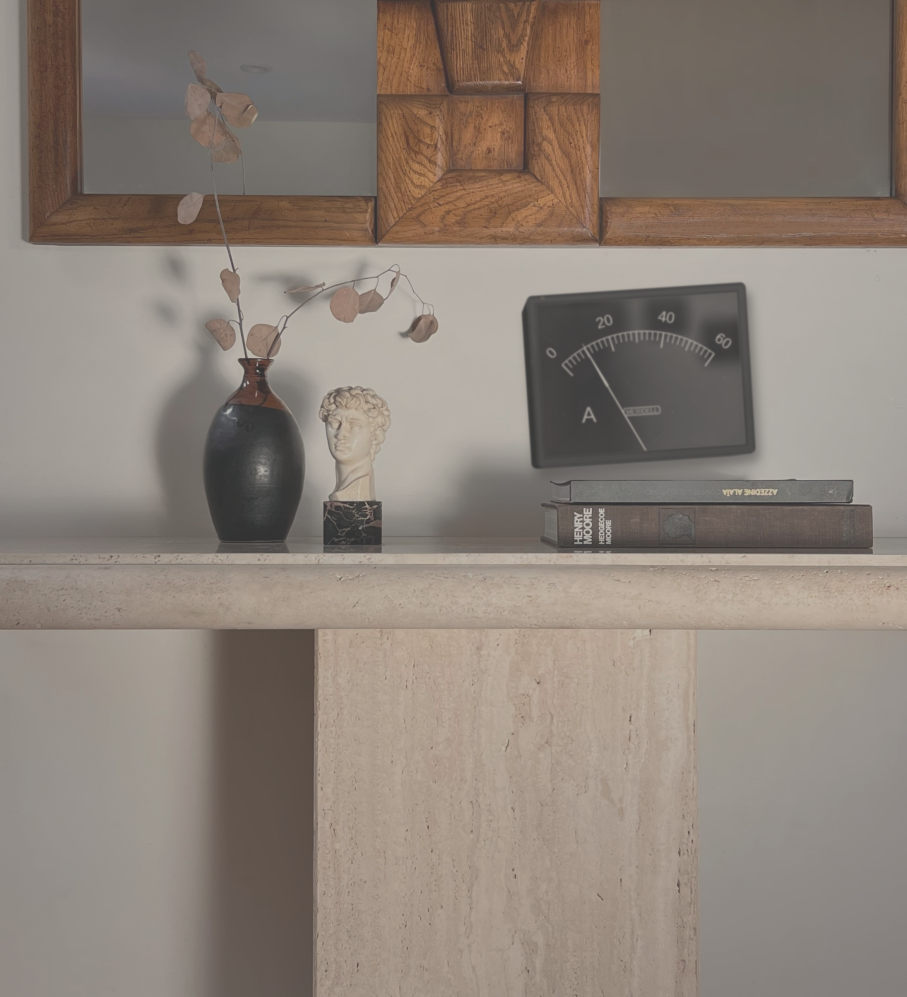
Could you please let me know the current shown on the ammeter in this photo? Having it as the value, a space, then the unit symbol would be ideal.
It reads 10 A
